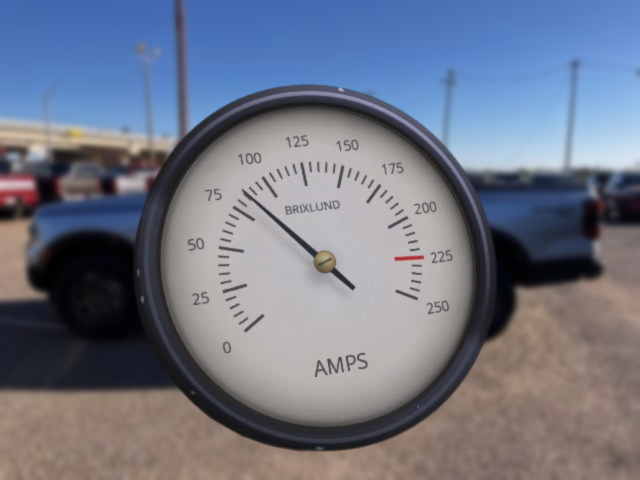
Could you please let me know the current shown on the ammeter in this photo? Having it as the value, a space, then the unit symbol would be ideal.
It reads 85 A
